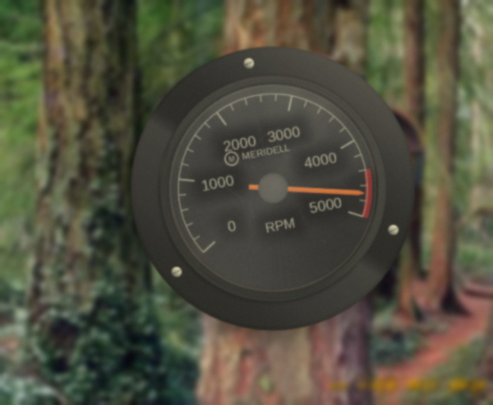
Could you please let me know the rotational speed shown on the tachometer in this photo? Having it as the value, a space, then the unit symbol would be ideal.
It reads 4700 rpm
